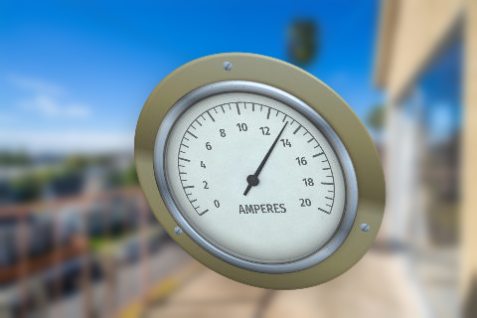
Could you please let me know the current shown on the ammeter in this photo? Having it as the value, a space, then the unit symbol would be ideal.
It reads 13.25 A
